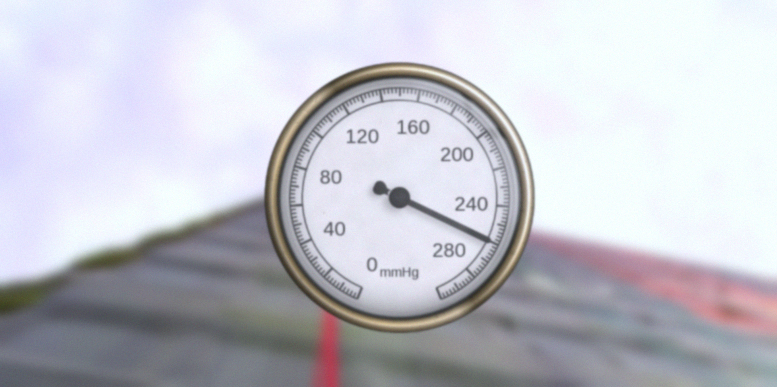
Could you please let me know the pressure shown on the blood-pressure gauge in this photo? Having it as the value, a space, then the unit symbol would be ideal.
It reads 260 mmHg
